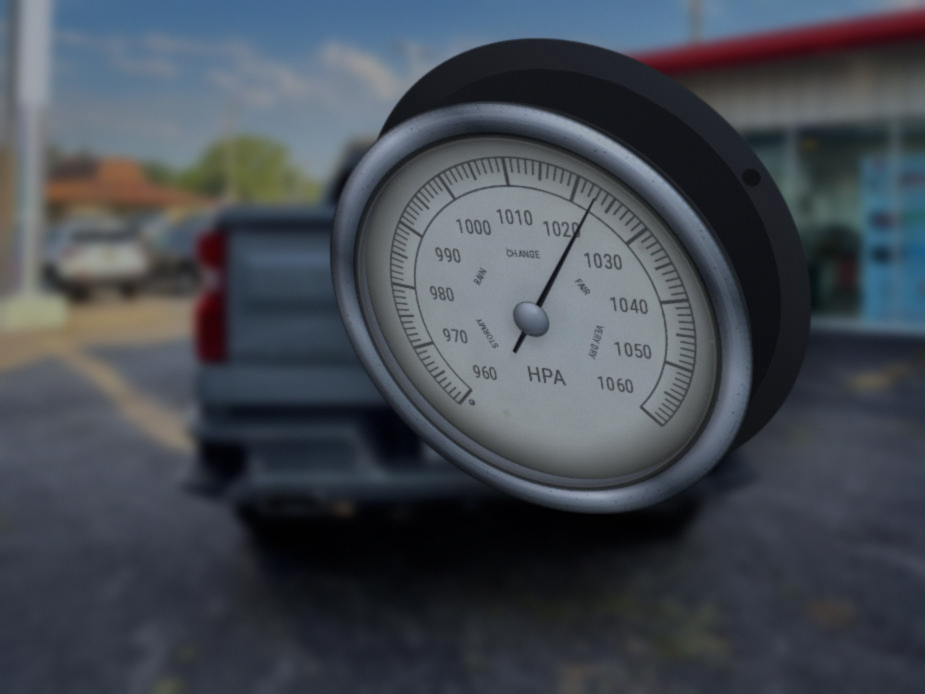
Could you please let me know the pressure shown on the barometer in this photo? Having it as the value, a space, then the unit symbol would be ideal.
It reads 1023 hPa
